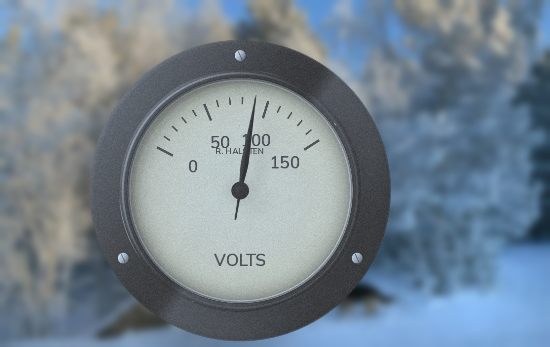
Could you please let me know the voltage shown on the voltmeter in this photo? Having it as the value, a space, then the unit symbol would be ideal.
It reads 90 V
